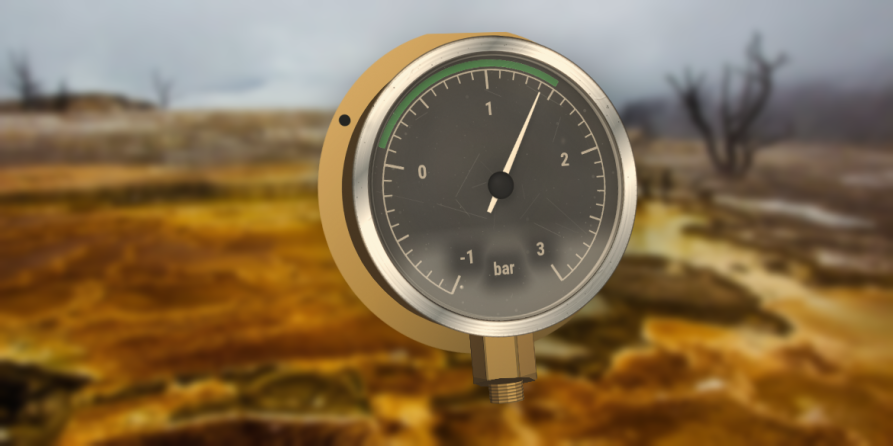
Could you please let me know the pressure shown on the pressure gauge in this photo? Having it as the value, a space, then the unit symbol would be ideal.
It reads 1.4 bar
